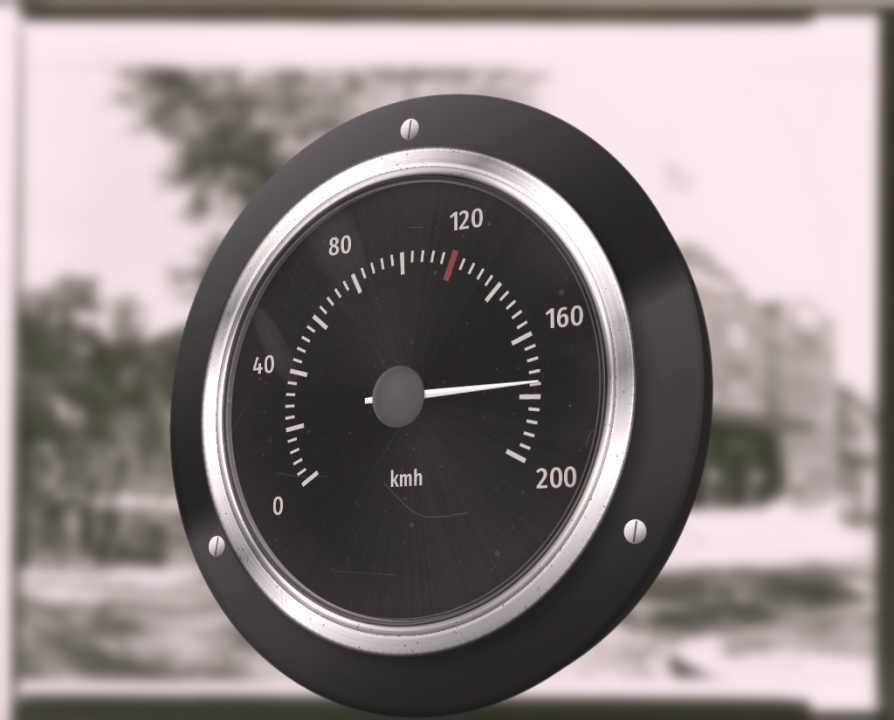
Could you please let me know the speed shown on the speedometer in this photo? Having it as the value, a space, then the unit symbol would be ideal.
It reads 176 km/h
